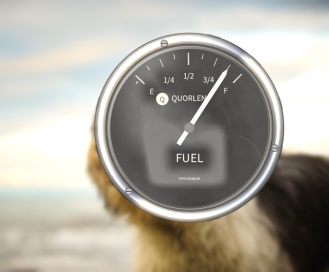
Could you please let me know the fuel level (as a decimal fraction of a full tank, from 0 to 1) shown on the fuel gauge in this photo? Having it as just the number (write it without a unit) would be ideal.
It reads 0.875
